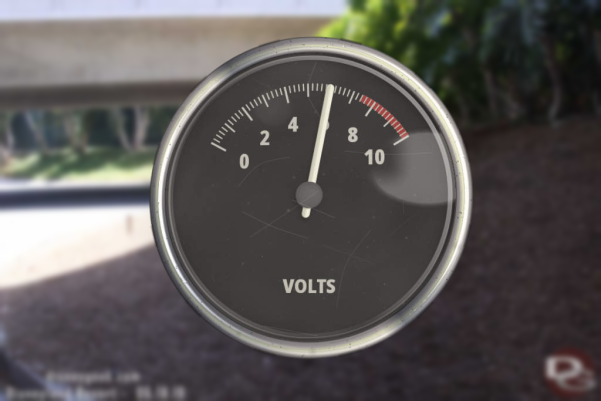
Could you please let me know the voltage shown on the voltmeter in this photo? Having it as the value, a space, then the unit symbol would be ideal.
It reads 6 V
